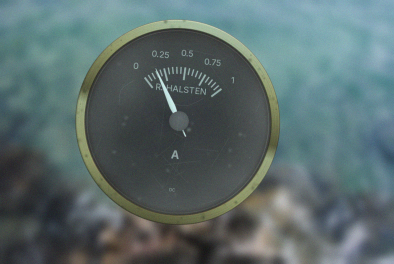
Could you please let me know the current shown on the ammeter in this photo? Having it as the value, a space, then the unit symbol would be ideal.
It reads 0.15 A
